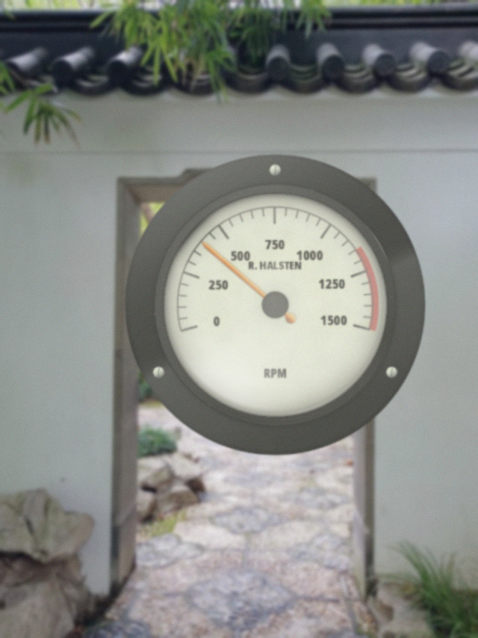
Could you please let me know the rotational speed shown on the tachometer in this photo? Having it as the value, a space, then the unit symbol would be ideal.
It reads 400 rpm
